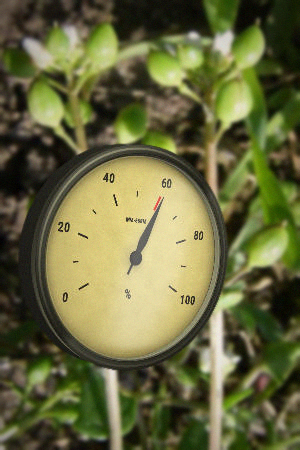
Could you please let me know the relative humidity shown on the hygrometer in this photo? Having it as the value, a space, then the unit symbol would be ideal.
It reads 60 %
